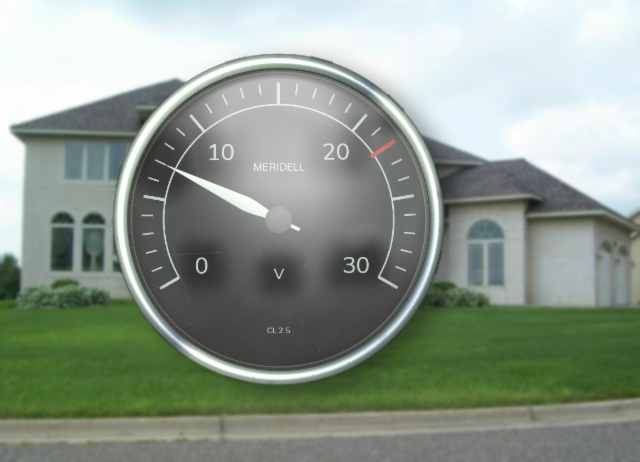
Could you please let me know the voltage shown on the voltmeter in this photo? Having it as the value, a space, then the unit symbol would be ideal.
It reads 7 V
